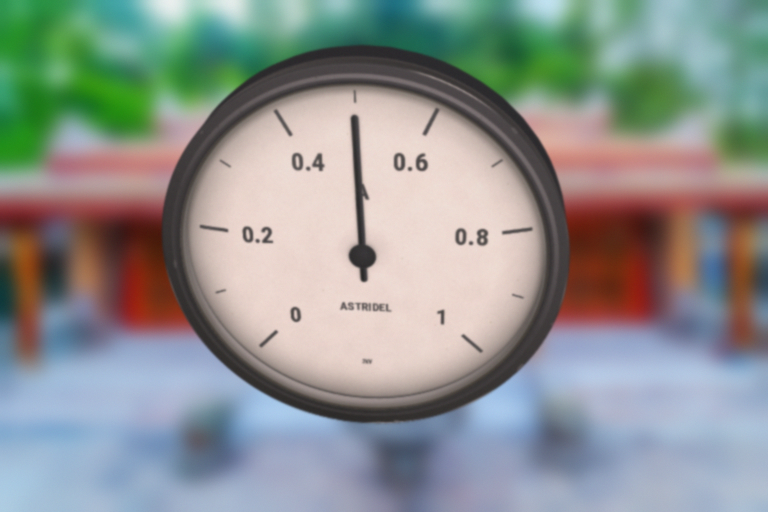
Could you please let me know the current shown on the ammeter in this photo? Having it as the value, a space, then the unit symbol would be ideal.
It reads 0.5 A
